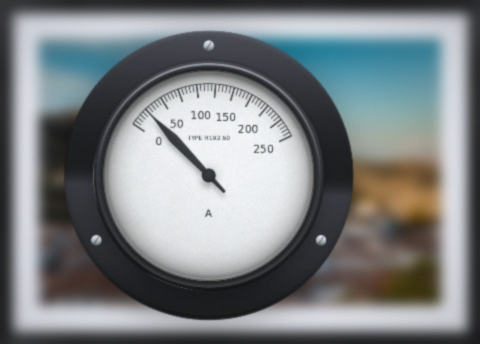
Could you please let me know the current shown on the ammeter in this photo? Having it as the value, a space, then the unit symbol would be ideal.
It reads 25 A
